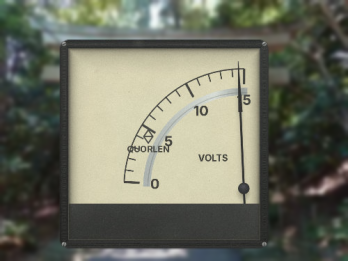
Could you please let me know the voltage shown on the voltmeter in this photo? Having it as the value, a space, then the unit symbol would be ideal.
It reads 14.5 V
